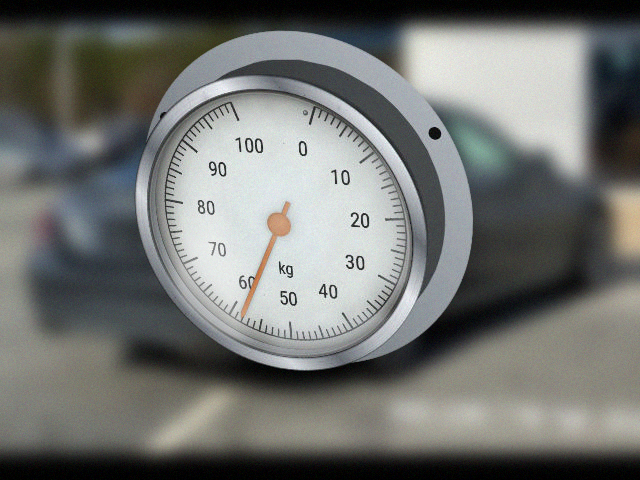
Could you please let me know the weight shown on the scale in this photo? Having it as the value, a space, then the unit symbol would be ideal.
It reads 58 kg
